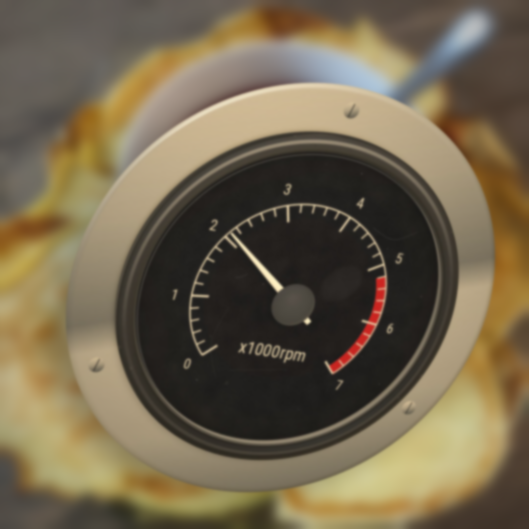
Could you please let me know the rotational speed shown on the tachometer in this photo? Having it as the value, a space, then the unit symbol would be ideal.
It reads 2100 rpm
